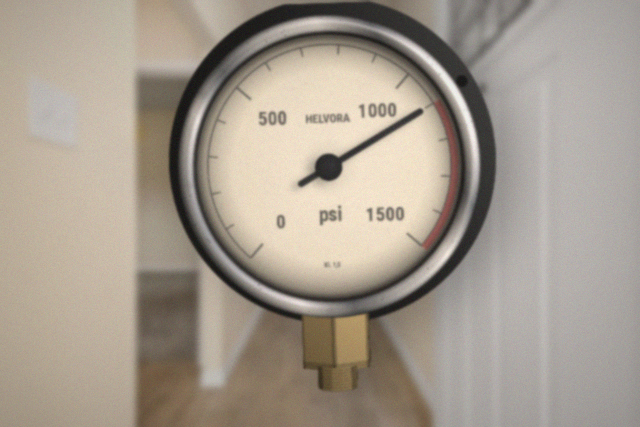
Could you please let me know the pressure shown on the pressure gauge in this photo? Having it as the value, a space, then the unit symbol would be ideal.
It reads 1100 psi
